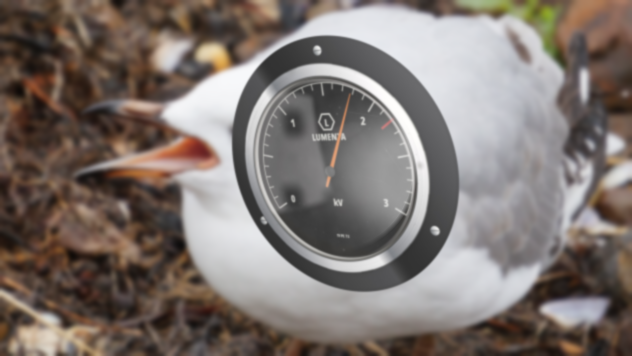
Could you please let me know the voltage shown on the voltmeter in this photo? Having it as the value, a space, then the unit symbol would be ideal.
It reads 1.8 kV
